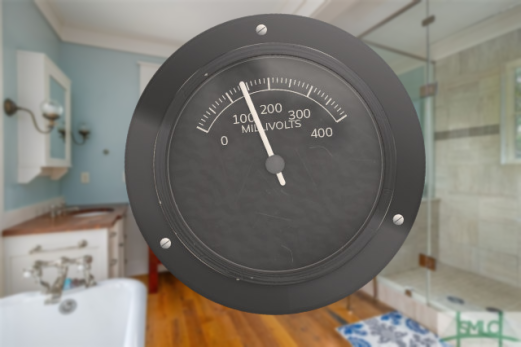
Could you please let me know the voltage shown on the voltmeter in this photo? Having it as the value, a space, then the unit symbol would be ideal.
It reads 140 mV
